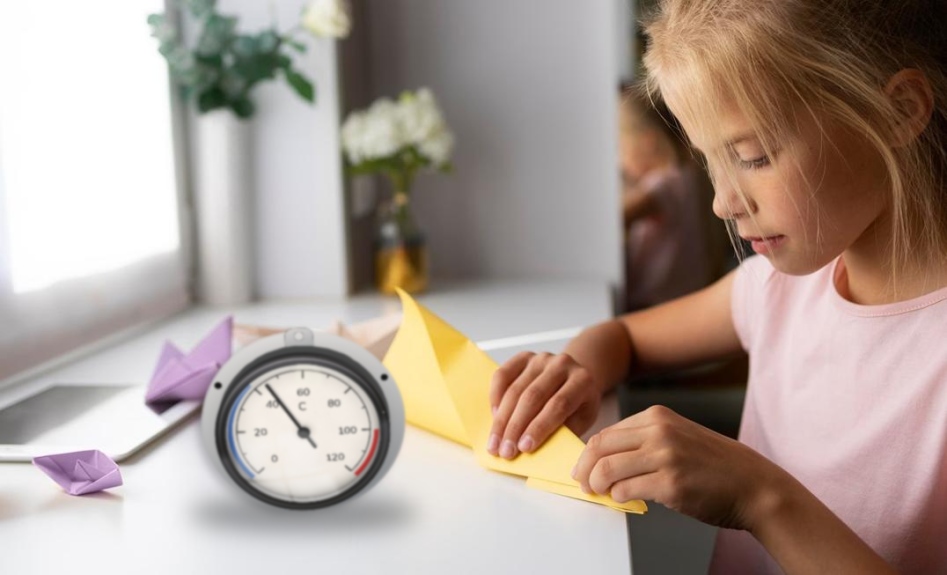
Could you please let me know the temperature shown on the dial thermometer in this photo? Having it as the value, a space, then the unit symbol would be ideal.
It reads 45 °C
